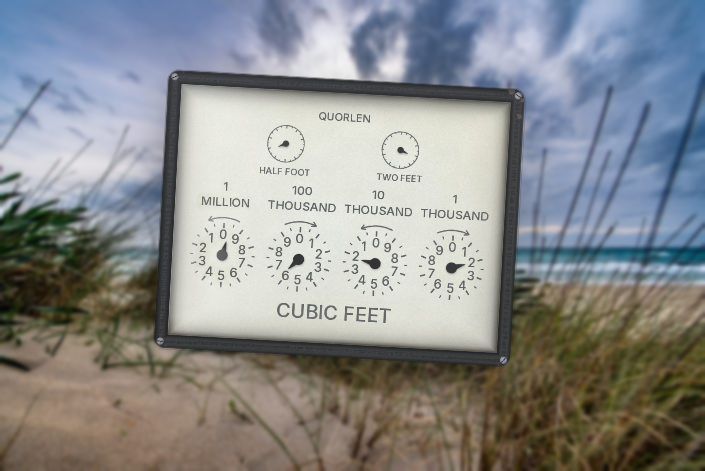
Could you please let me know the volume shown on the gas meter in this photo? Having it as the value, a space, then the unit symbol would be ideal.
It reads 962200 ft³
